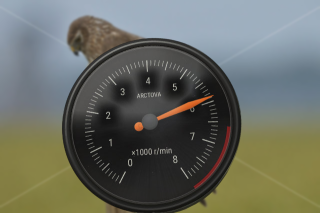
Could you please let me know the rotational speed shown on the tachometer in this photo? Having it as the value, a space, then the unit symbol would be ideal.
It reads 5900 rpm
